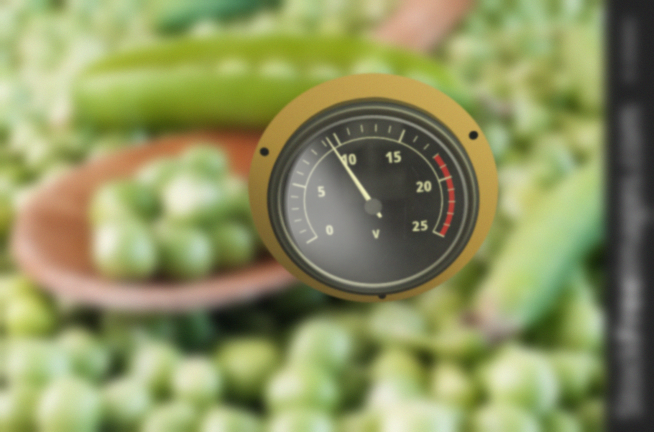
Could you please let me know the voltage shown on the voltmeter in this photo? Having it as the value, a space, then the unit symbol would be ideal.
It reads 9.5 V
